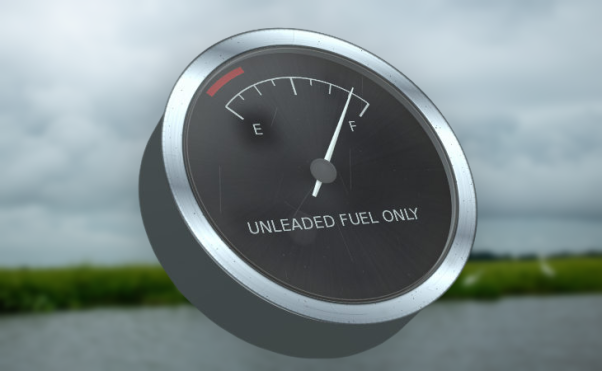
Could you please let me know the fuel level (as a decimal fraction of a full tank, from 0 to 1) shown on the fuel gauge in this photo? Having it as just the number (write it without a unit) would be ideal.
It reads 0.875
